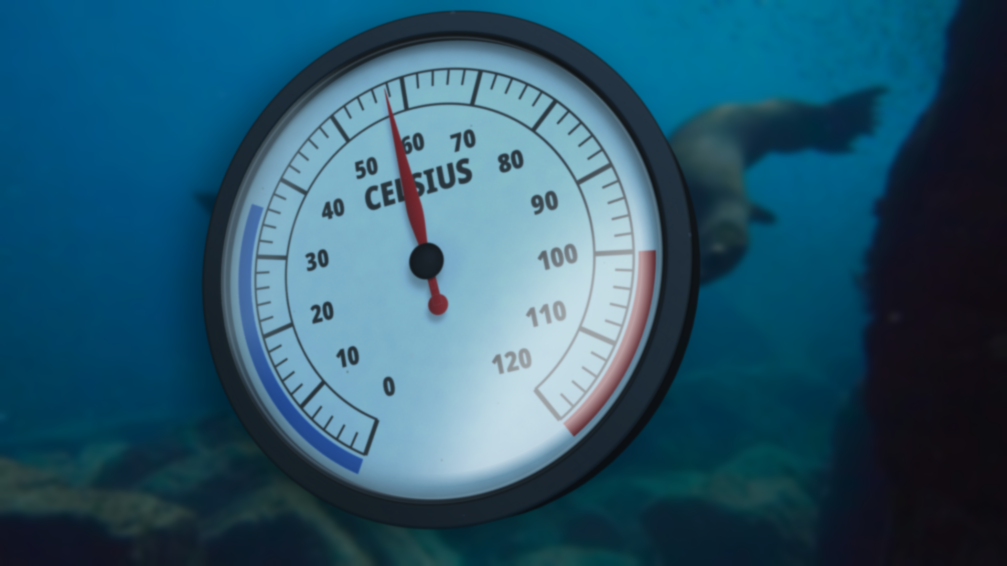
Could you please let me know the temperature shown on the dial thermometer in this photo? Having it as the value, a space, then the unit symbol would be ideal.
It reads 58 °C
